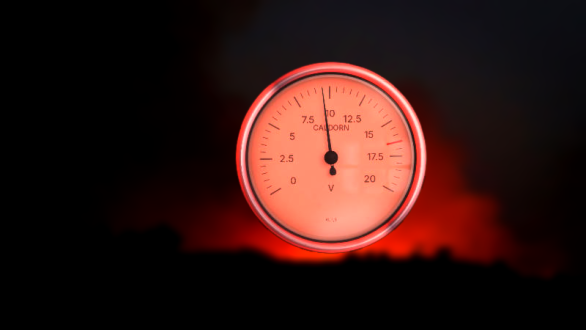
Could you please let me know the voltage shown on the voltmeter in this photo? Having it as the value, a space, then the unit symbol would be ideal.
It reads 9.5 V
